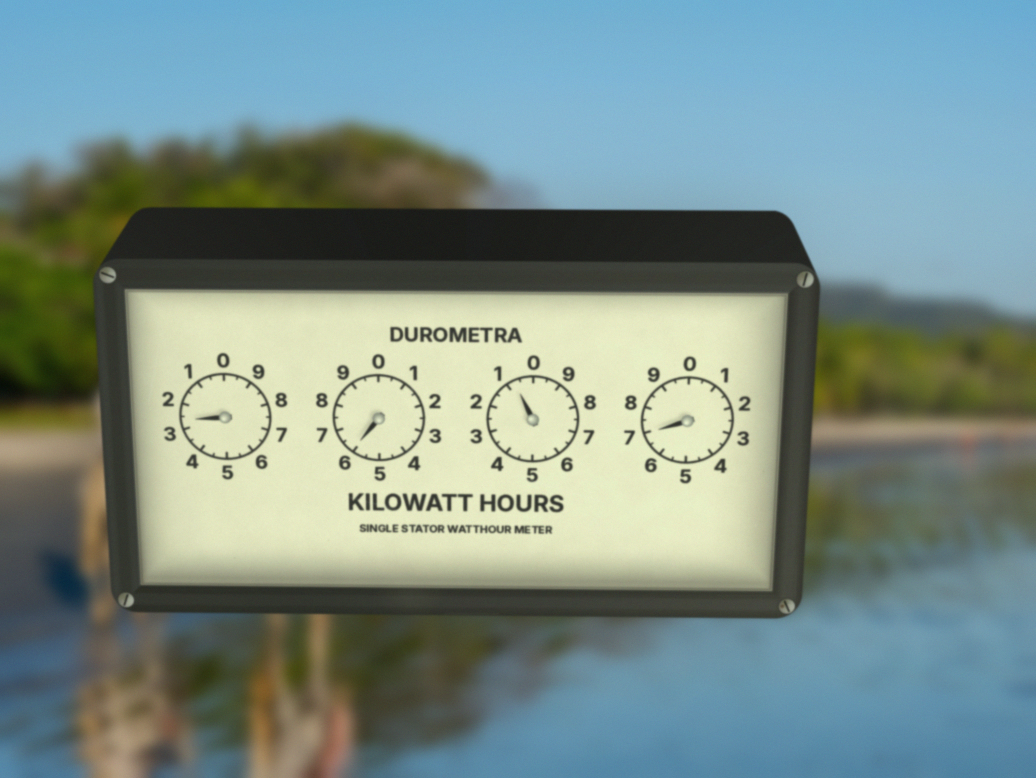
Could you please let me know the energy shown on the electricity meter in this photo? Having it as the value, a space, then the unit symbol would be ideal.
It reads 2607 kWh
